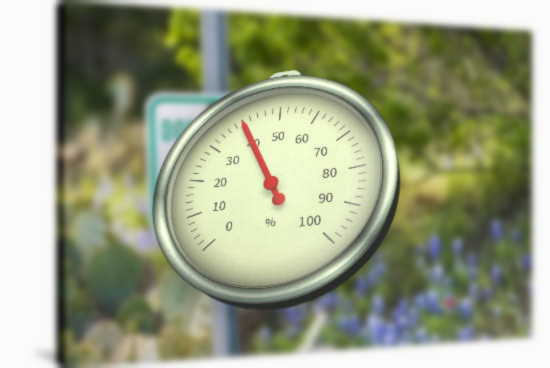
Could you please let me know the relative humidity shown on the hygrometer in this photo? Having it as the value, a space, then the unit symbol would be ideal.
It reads 40 %
